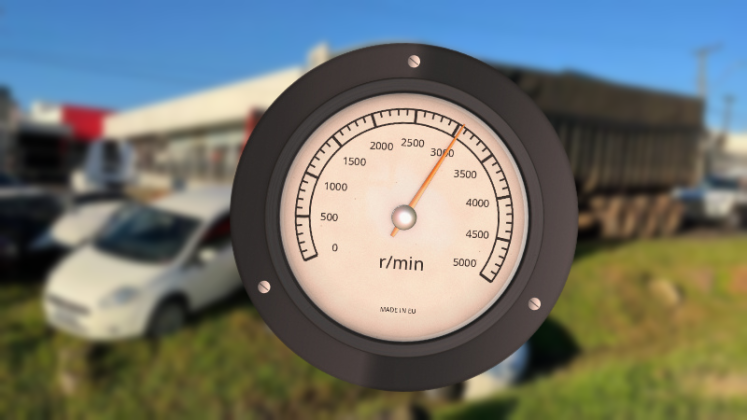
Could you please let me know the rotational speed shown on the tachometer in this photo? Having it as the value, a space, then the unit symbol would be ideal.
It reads 3050 rpm
